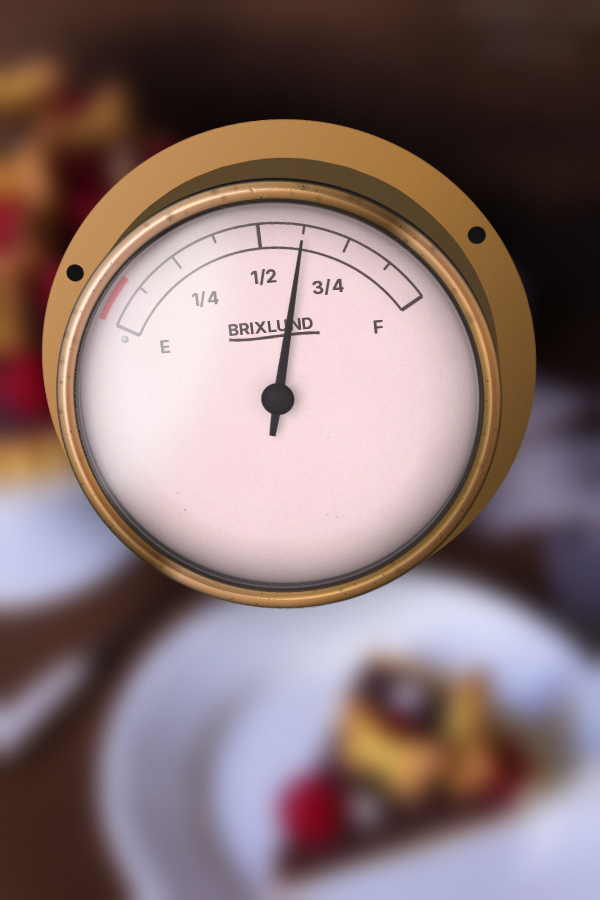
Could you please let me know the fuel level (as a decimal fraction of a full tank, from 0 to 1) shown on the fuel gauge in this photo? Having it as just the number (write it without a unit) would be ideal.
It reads 0.625
